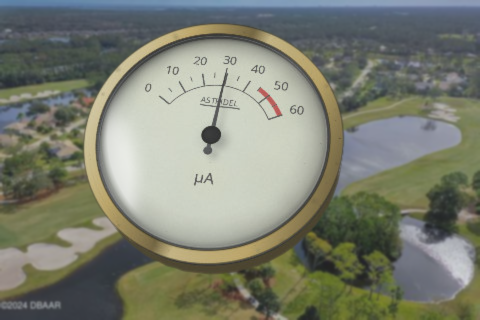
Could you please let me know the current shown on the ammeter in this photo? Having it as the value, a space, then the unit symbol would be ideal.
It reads 30 µA
